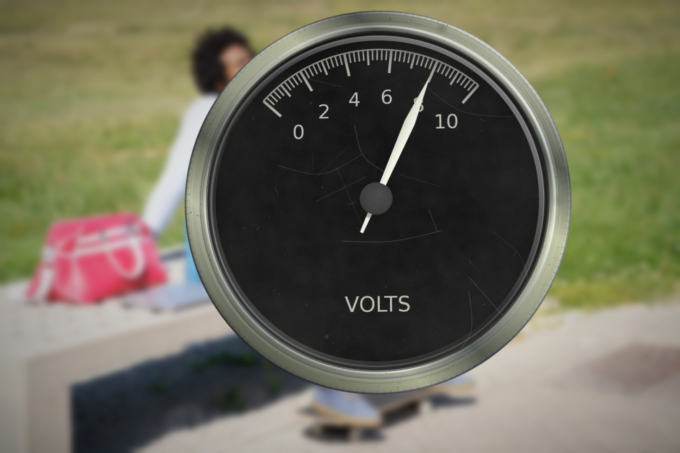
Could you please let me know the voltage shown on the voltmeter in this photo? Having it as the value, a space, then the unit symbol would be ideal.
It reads 8 V
